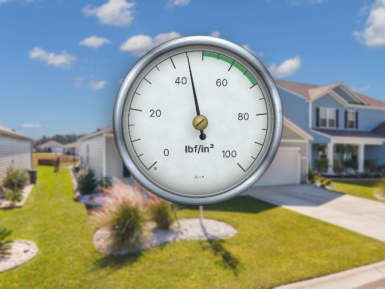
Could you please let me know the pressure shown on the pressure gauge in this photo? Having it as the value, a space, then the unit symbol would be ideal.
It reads 45 psi
